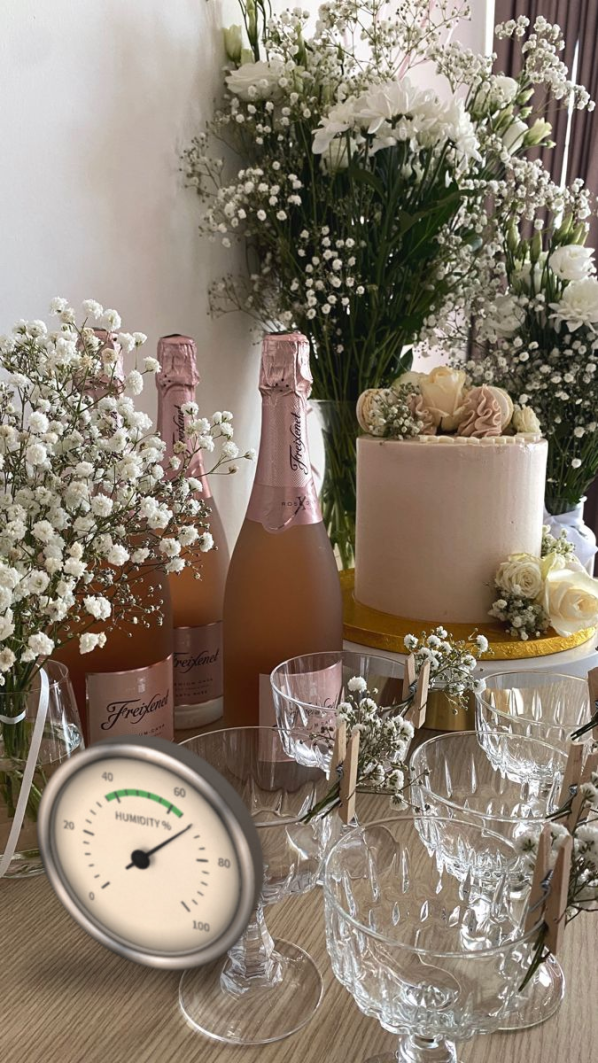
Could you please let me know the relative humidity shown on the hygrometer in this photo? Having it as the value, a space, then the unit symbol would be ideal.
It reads 68 %
